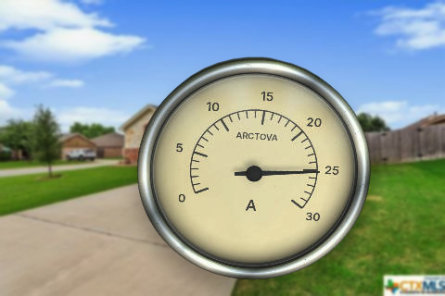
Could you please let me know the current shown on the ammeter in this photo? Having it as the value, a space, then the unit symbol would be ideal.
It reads 25 A
